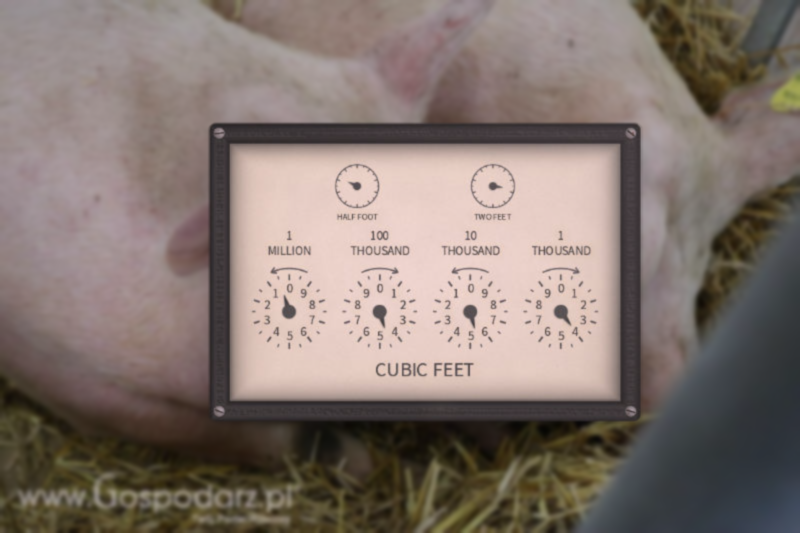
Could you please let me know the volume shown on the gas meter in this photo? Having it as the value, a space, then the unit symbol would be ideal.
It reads 45400 ft³
